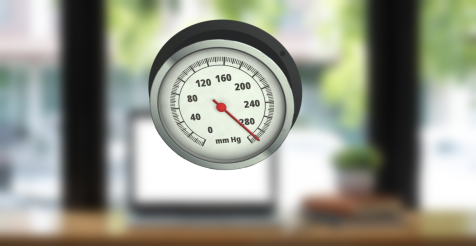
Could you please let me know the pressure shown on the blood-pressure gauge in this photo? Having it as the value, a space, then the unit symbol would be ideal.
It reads 290 mmHg
